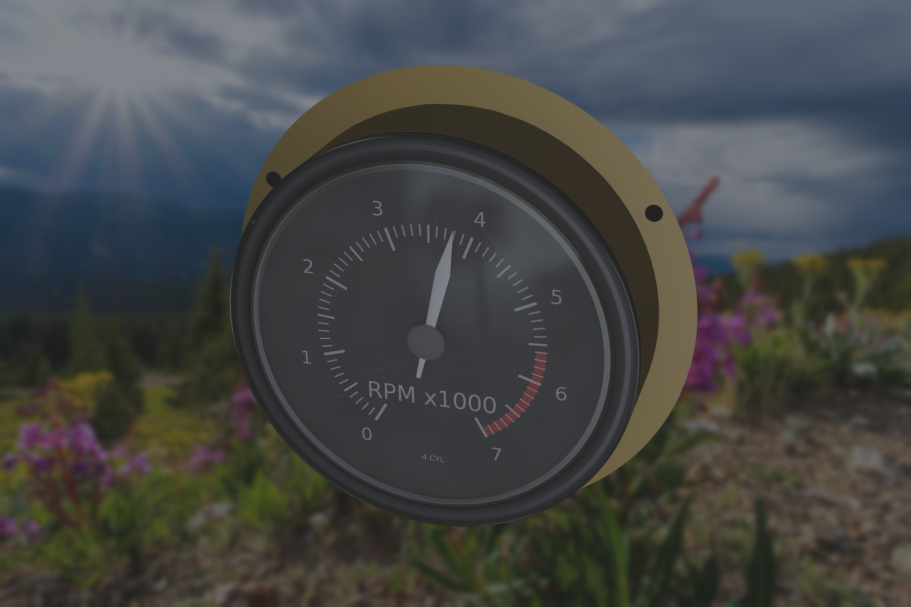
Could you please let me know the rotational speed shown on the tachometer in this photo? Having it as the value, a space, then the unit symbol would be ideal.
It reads 3800 rpm
